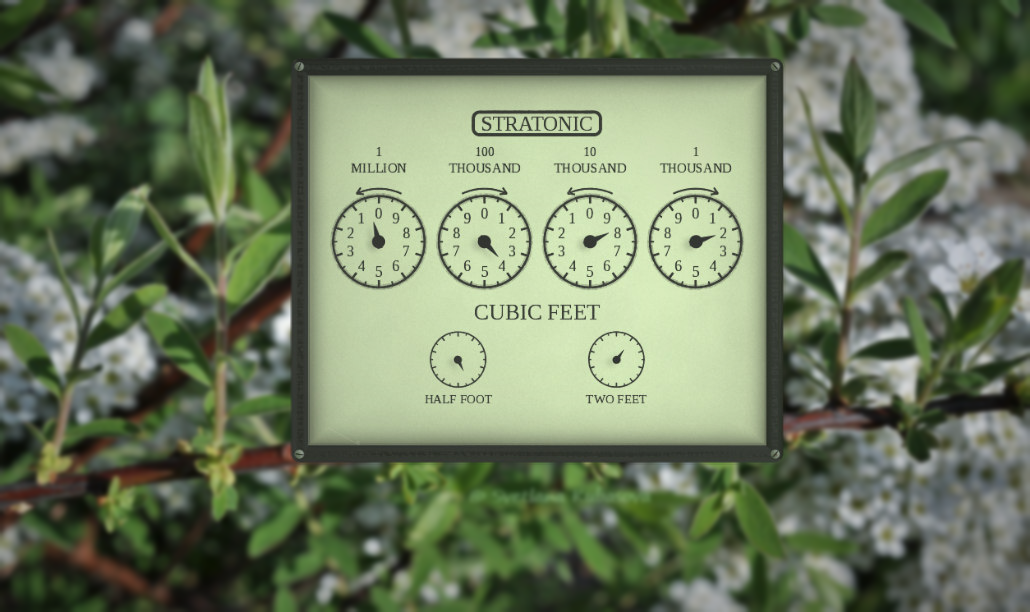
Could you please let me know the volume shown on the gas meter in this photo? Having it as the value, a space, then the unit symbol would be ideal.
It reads 38200 ft³
